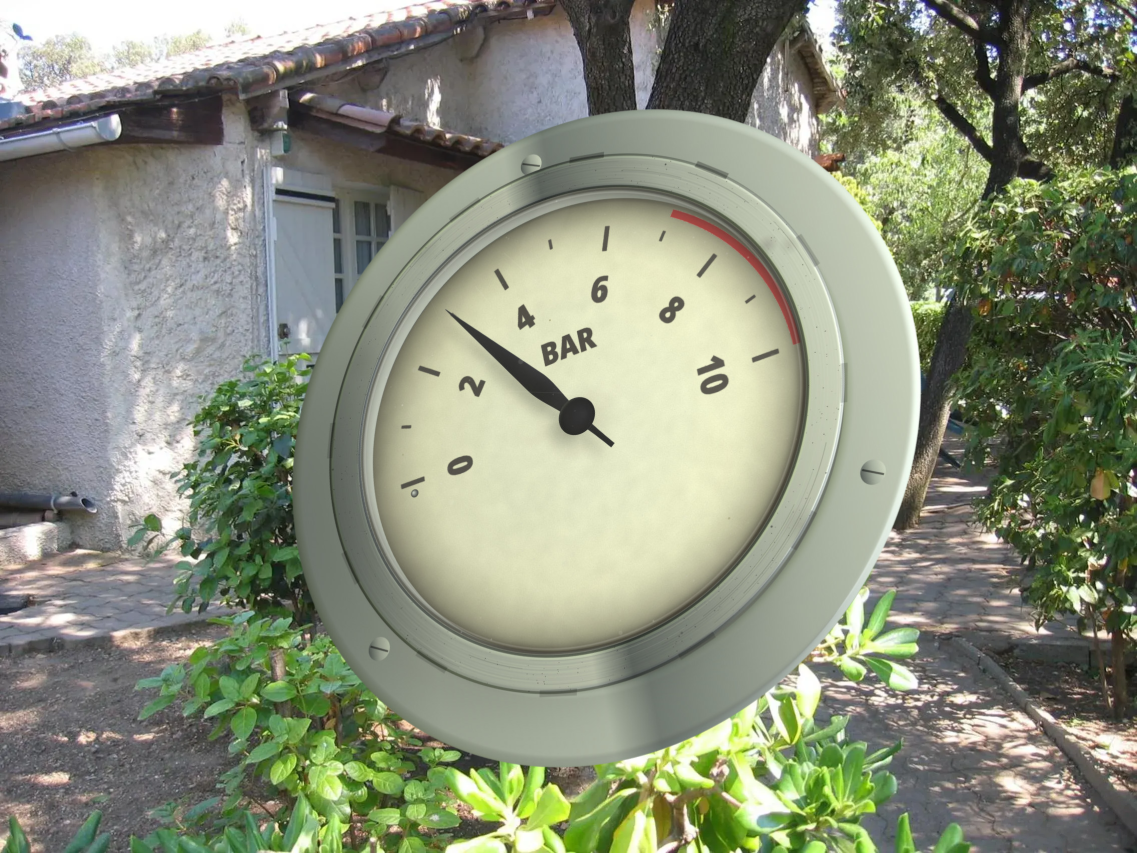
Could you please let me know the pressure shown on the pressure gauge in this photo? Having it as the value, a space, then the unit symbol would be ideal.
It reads 3 bar
